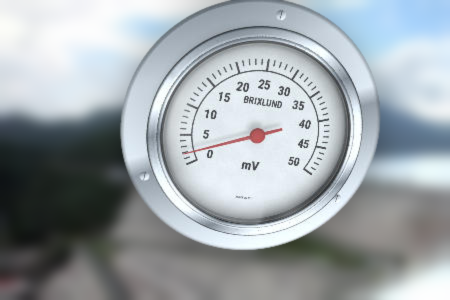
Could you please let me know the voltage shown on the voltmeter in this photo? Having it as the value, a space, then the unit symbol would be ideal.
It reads 2 mV
